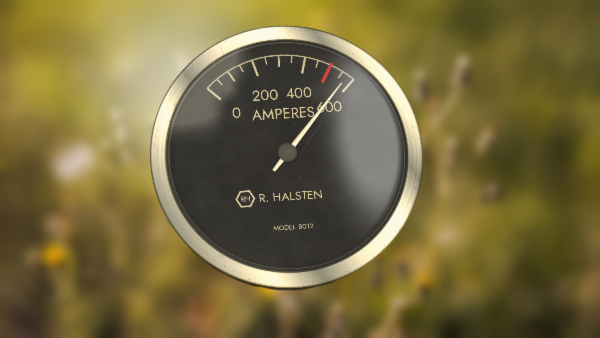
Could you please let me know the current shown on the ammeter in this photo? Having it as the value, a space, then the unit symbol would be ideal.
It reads 575 A
